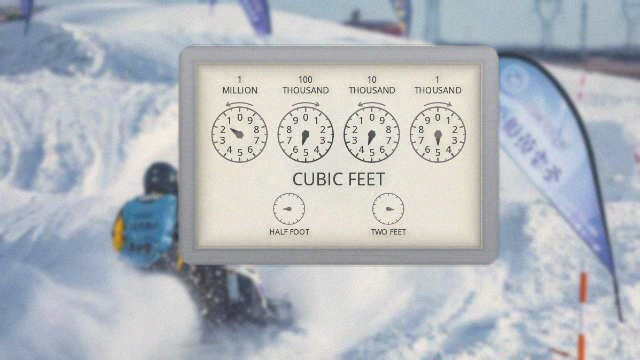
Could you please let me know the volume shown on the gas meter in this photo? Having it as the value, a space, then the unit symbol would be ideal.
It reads 154500 ft³
